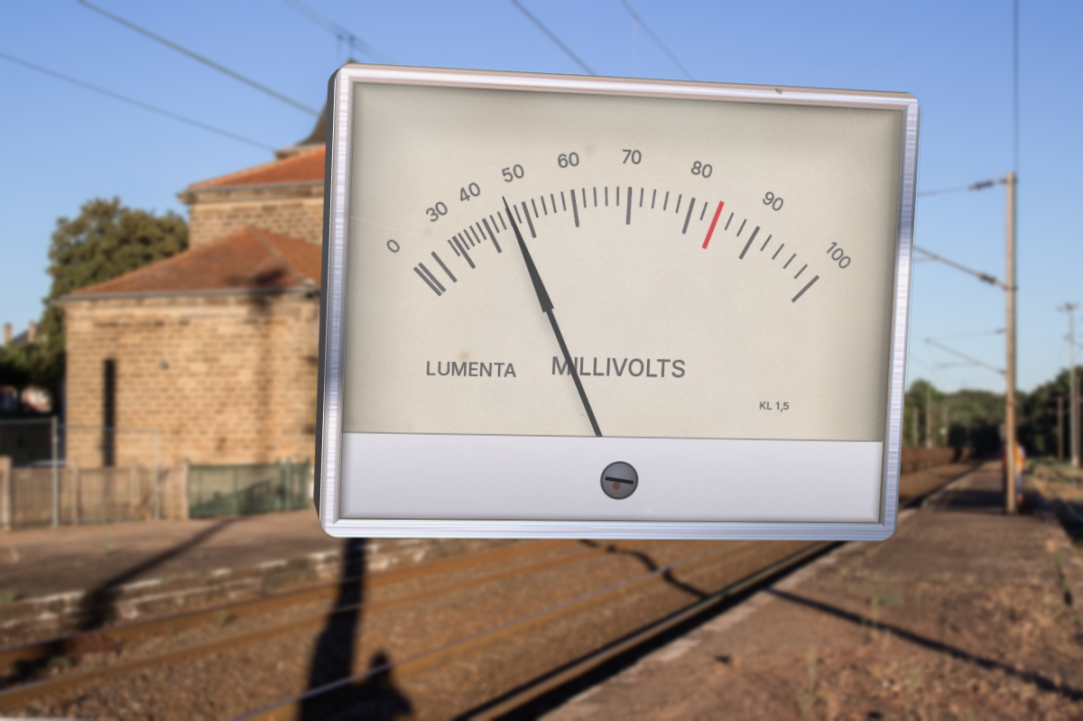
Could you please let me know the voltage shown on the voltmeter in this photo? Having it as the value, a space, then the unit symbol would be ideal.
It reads 46 mV
